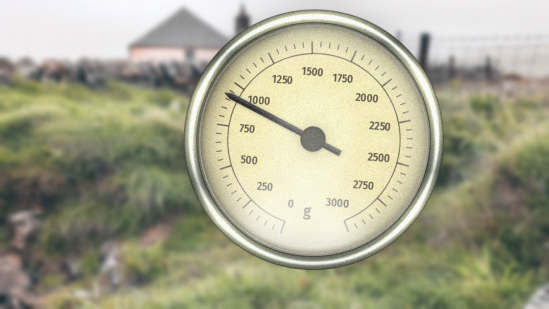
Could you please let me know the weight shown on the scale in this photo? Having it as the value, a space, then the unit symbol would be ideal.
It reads 925 g
